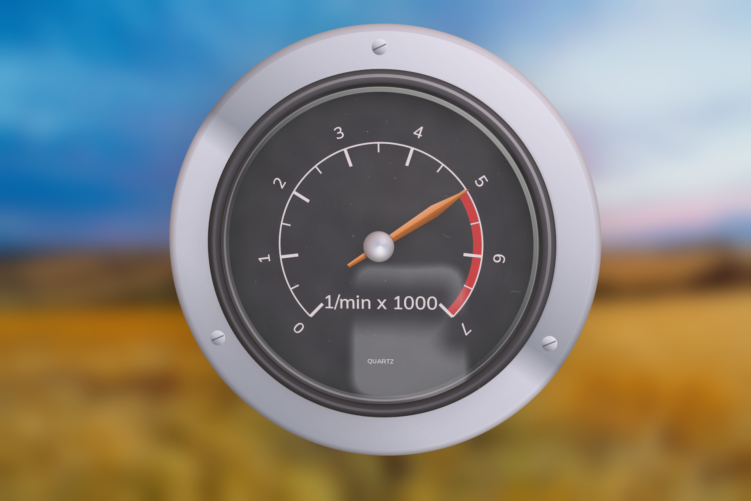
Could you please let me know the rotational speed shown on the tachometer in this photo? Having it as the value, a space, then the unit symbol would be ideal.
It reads 5000 rpm
